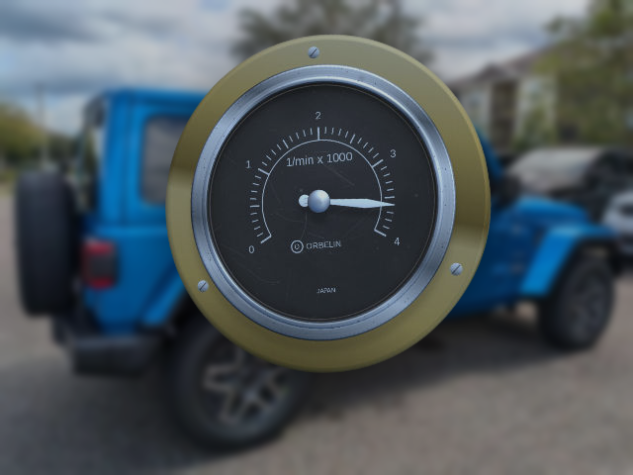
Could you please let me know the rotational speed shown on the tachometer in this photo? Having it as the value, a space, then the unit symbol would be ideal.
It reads 3600 rpm
